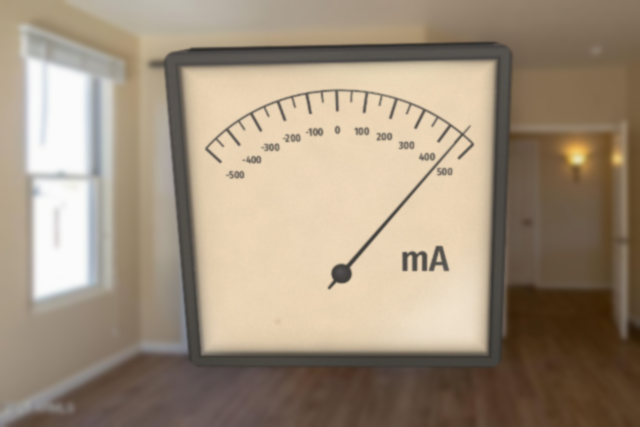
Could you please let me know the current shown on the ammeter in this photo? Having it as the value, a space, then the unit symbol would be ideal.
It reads 450 mA
